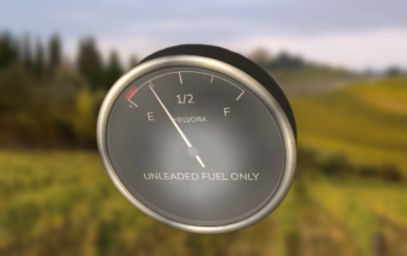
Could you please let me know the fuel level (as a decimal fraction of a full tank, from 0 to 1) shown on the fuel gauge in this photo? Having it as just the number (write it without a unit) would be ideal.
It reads 0.25
